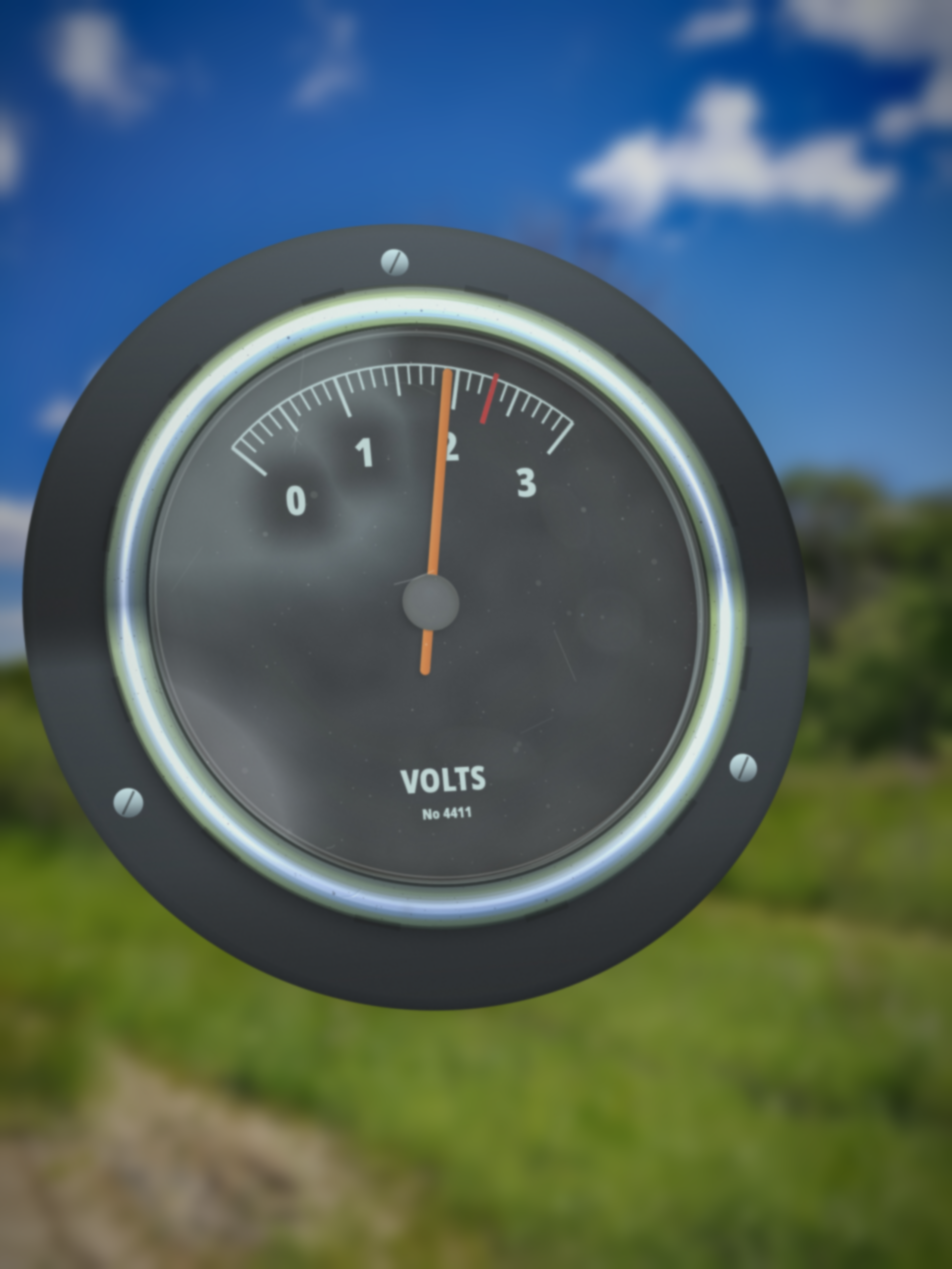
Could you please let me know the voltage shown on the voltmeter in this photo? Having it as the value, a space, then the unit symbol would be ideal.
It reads 1.9 V
